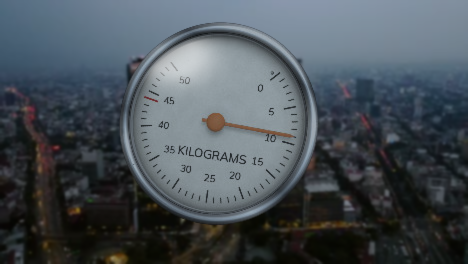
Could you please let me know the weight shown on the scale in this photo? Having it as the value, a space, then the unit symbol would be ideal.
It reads 9 kg
